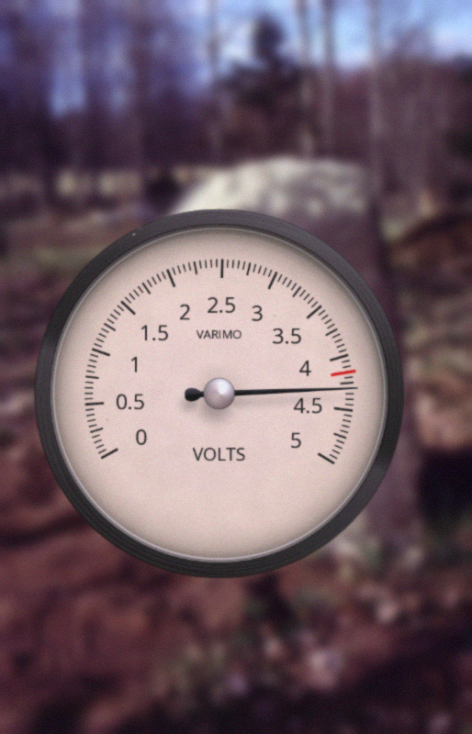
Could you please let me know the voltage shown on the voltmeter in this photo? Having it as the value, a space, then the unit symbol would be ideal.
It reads 4.3 V
